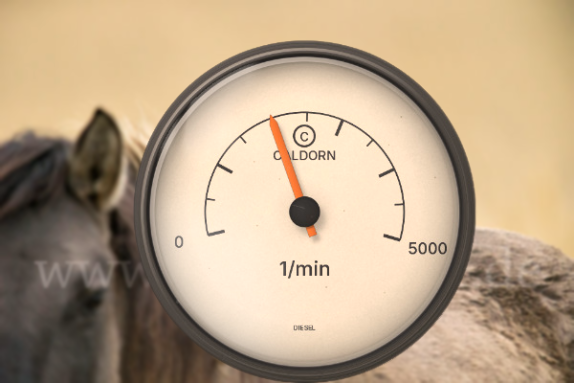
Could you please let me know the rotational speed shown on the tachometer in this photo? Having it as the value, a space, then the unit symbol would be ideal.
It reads 2000 rpm
